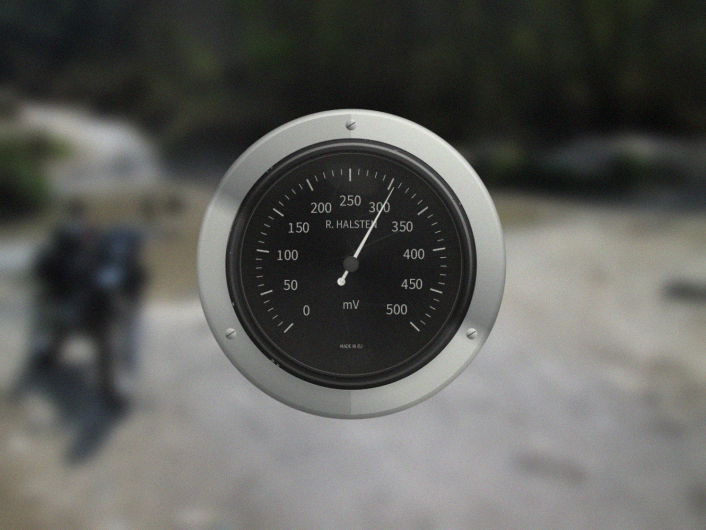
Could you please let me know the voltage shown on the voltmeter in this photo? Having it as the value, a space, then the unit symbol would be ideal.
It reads 305 mV
